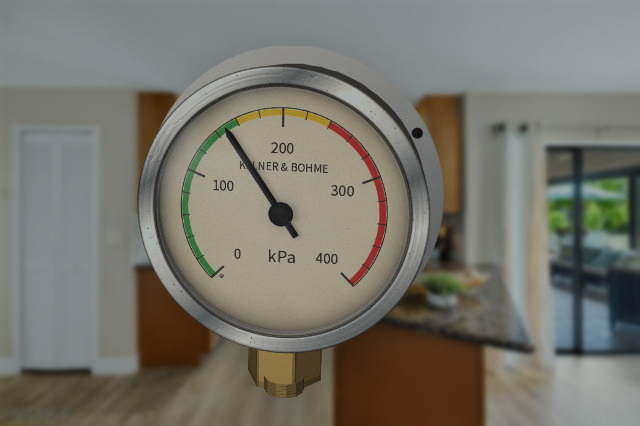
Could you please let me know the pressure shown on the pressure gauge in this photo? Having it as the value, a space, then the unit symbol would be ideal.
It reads 150 kPa
